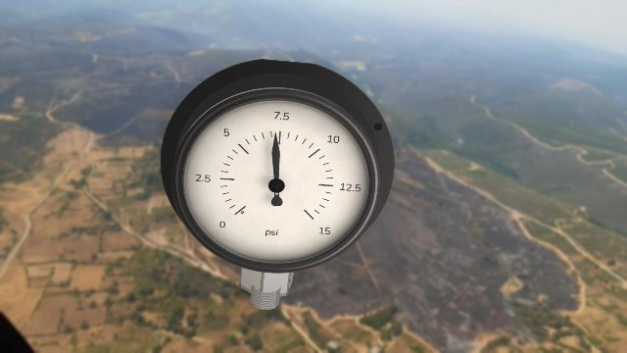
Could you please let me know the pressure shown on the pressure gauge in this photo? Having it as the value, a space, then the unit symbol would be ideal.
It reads 7.25 psi
